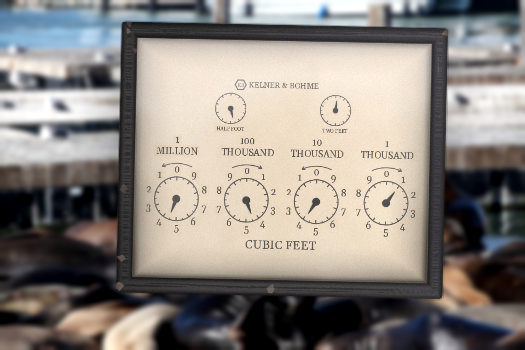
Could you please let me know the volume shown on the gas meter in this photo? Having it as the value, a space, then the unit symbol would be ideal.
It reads 444100 ft³
